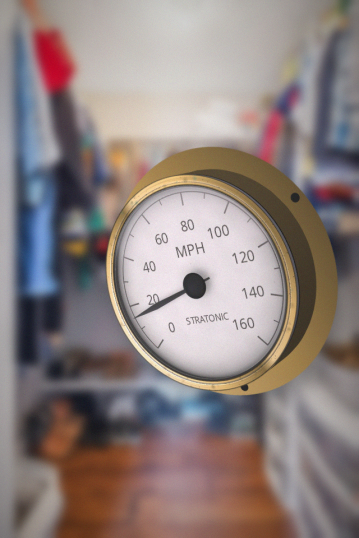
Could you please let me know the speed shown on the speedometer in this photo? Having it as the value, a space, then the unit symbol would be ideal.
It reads 15 mph
